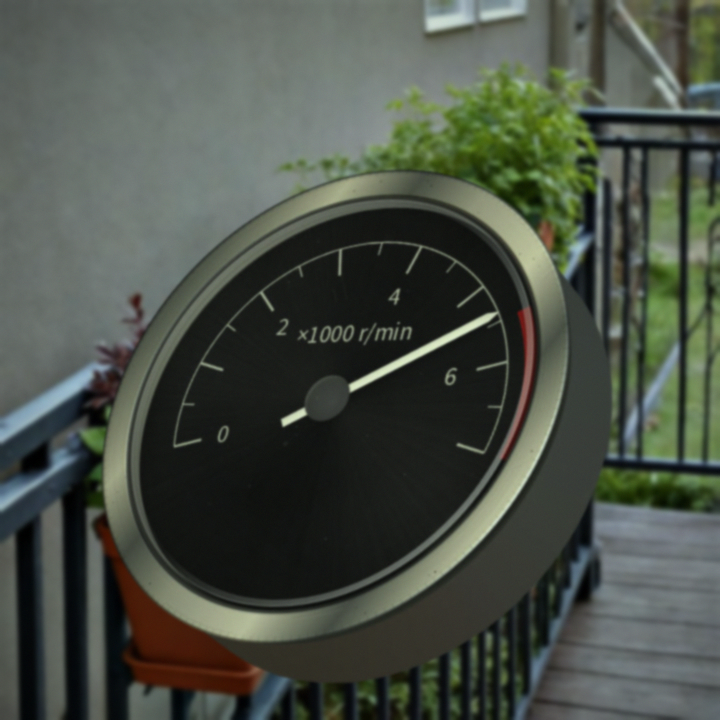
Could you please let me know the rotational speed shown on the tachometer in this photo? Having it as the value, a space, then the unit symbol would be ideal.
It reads 5500 rpm
